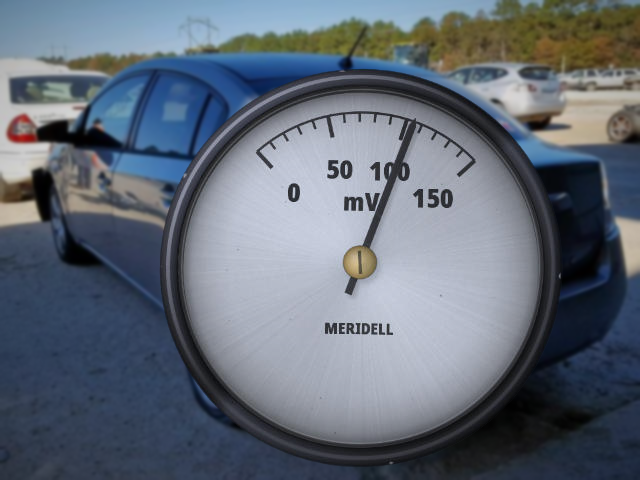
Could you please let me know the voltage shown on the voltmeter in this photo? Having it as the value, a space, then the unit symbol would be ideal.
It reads 105 mV
